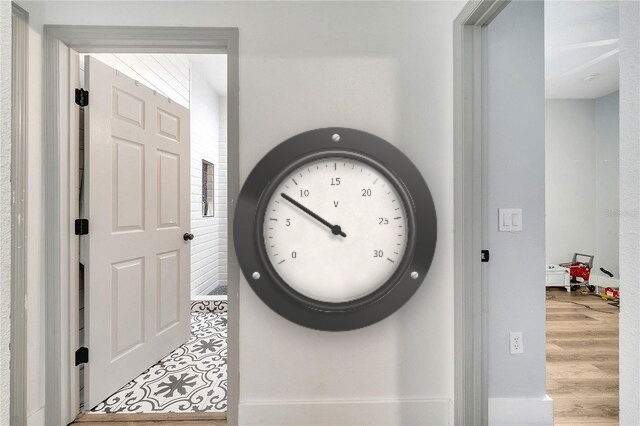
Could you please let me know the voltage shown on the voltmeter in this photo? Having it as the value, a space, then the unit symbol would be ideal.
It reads 8 V
